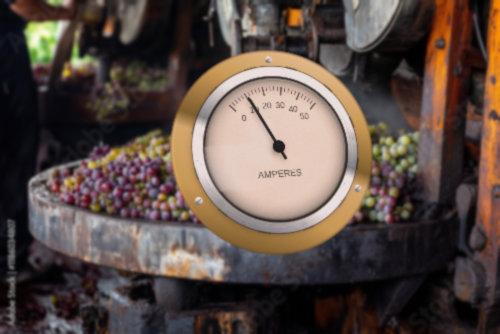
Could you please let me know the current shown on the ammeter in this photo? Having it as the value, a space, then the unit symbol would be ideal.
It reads 10 A
